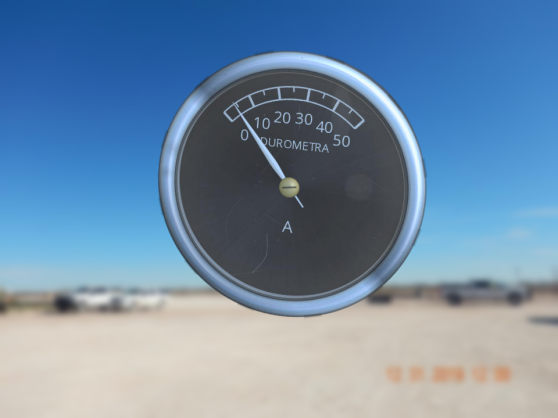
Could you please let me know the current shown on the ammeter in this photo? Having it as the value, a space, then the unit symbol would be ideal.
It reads 5 A
